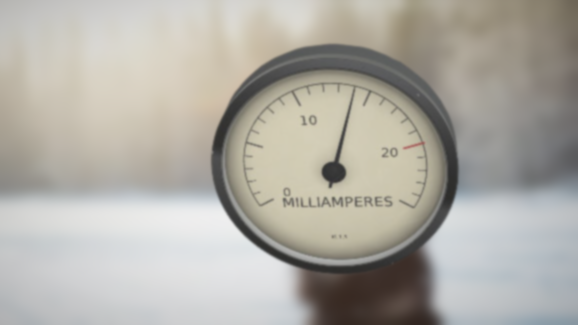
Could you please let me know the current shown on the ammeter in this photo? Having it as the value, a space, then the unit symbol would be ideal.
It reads 14 mA
